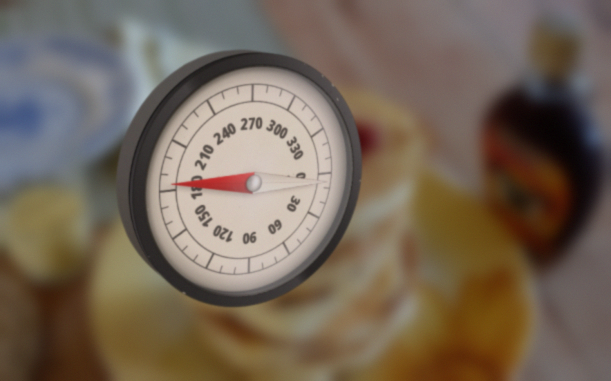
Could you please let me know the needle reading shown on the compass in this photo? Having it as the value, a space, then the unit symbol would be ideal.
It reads 185 °
